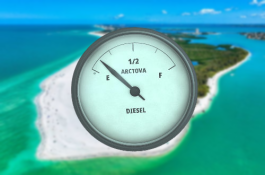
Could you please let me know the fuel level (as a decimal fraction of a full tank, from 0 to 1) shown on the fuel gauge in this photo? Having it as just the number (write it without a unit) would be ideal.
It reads 0.125
